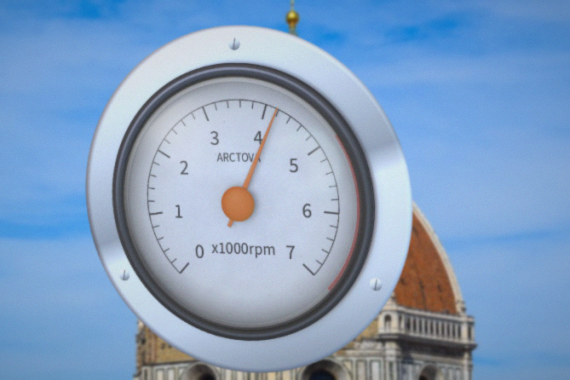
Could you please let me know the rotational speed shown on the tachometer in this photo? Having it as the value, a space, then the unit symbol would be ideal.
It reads 4200 rpm
